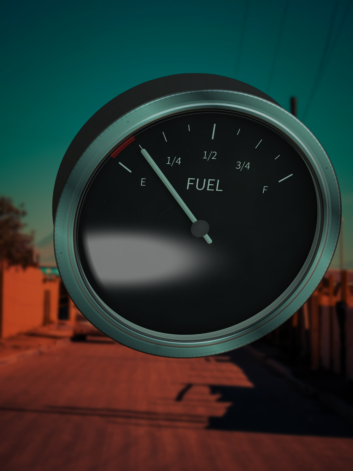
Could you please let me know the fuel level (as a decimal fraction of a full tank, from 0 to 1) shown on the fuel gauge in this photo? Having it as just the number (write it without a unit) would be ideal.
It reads 0.125
